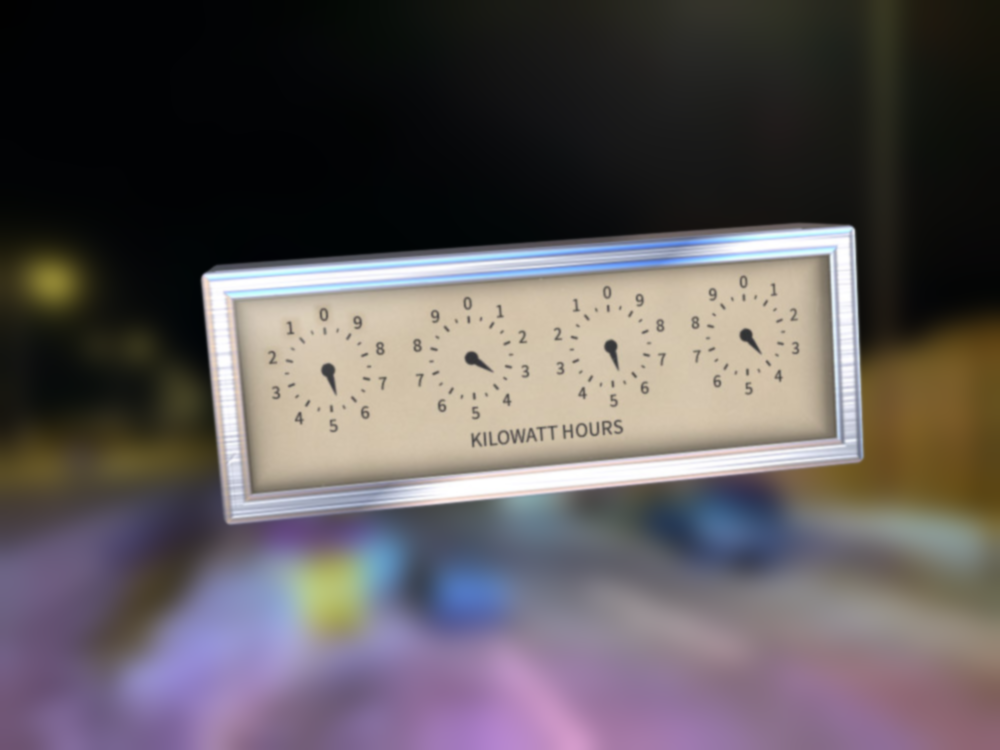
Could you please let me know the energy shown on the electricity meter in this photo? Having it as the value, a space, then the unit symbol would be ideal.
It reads 5354 kWh
